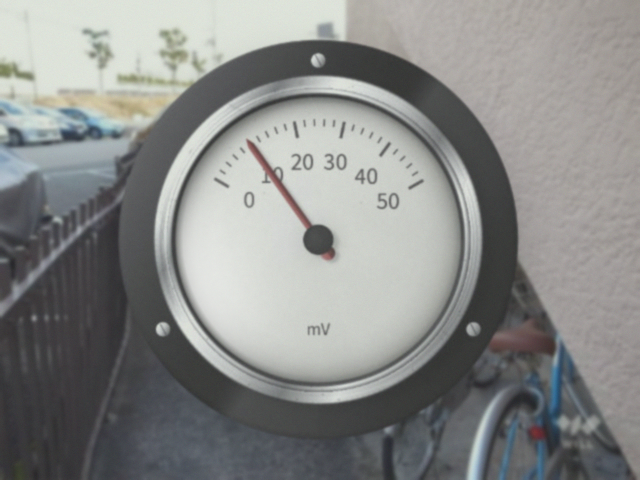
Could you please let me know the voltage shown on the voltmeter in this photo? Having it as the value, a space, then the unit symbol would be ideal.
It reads 10 mV
